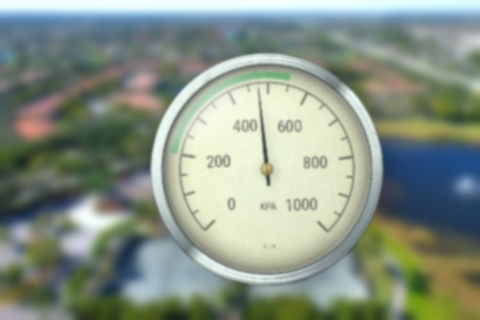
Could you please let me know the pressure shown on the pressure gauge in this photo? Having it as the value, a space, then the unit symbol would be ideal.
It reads 475 kPa
